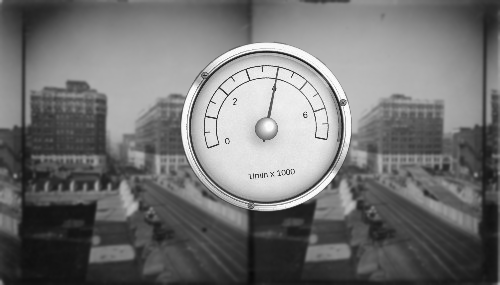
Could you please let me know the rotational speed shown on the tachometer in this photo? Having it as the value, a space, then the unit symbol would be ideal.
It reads 4000 rpm
